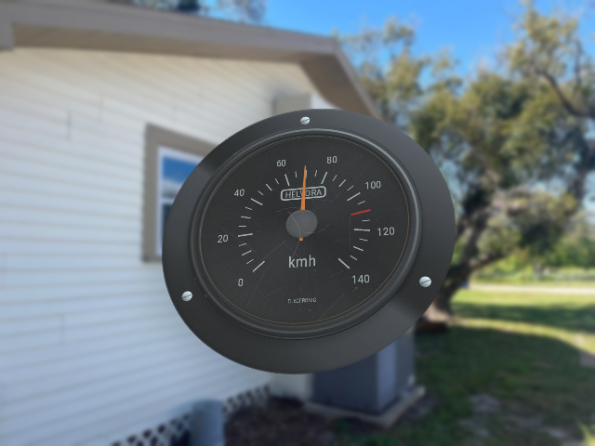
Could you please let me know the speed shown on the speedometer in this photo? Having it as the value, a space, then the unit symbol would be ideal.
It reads 70 km/h
